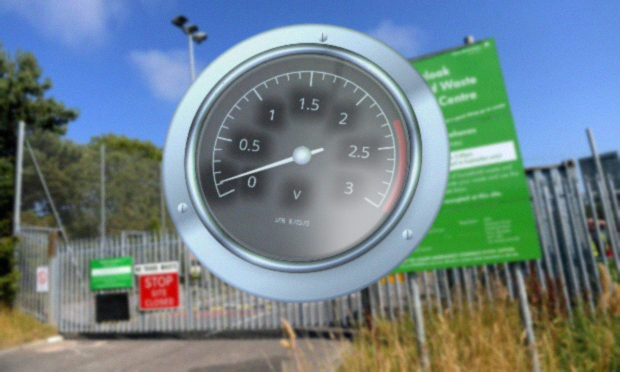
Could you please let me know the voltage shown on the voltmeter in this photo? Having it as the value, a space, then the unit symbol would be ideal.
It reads 0.1 V
